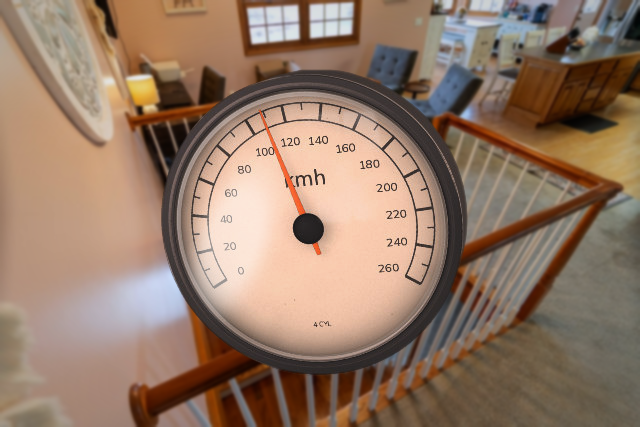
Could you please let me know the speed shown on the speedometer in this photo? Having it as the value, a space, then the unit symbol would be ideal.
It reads 110 km/h
